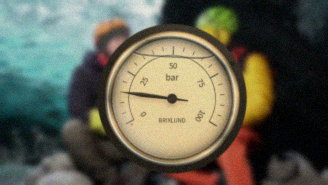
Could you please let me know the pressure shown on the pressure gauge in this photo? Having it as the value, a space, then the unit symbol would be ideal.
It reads 15 bar
